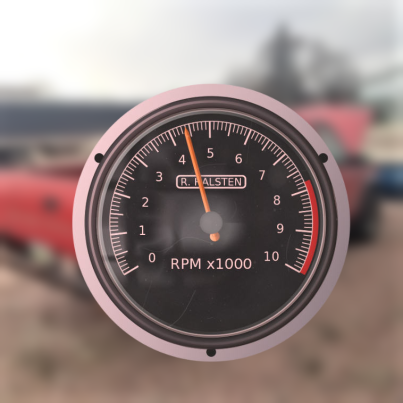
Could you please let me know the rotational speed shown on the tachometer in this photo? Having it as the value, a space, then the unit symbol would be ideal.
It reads 4400 rpm
